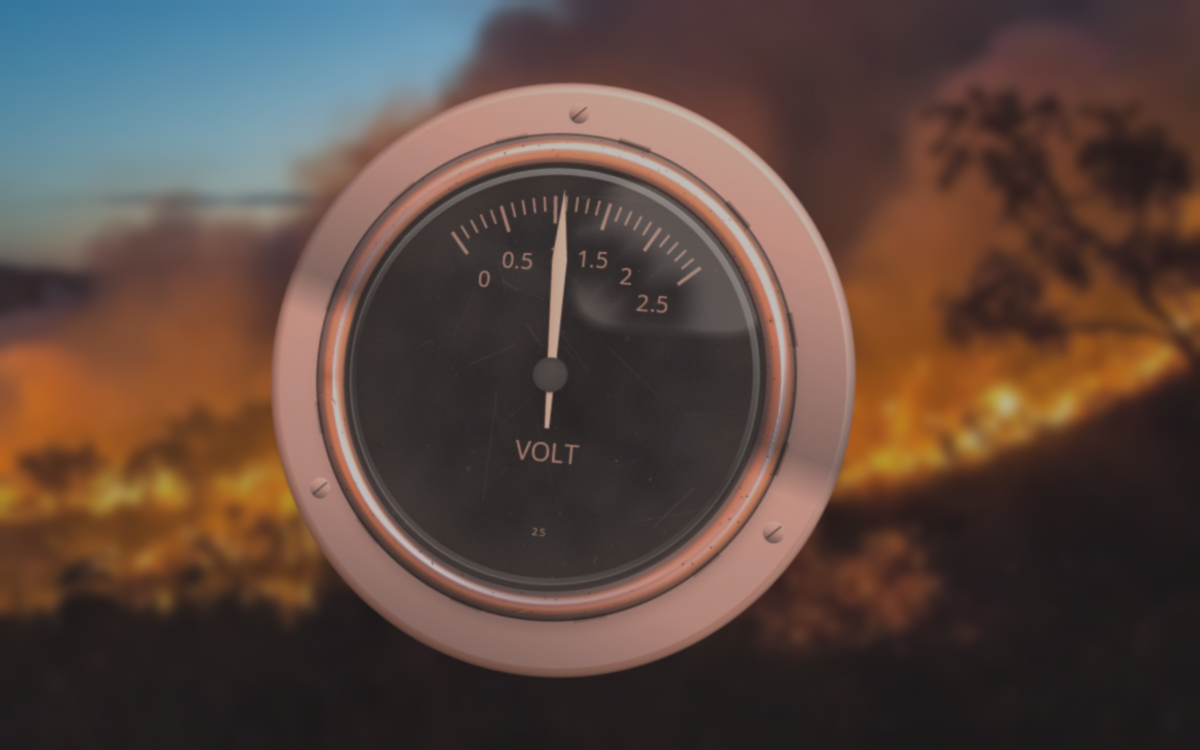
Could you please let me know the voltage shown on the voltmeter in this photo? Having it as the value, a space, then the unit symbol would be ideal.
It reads 1.1 V
